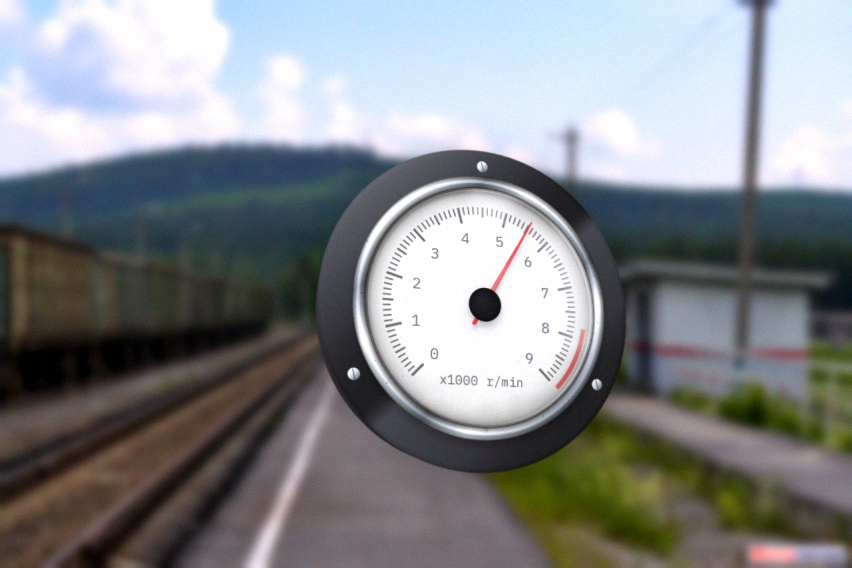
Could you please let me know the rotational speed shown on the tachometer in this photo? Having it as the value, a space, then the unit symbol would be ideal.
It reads 5500 rpm
